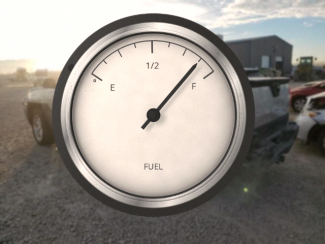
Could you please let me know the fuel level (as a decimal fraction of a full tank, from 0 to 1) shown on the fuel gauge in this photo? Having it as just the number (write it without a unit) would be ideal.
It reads 0.875
